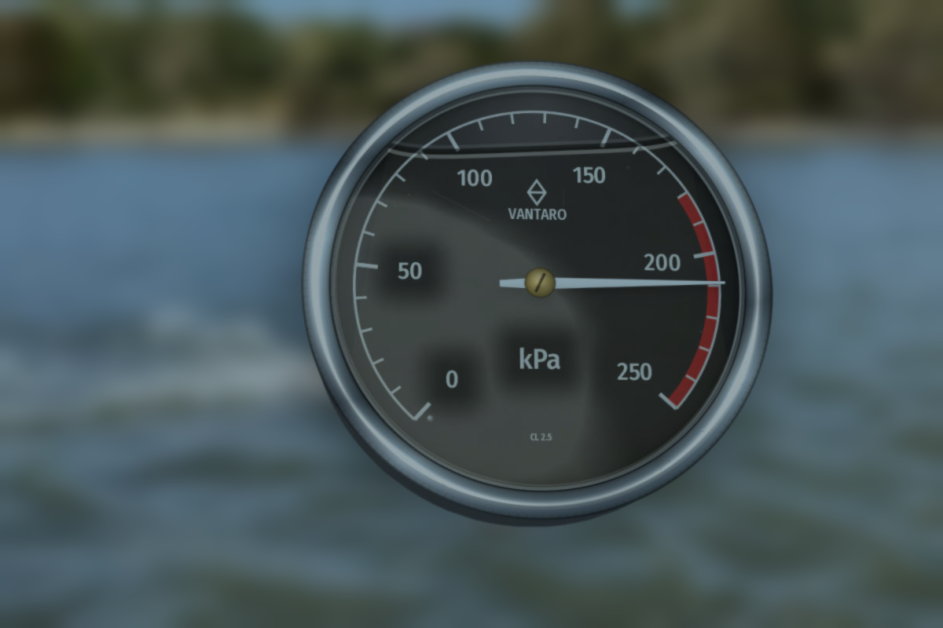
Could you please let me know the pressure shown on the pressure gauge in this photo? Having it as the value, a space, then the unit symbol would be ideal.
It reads 210 kPa
